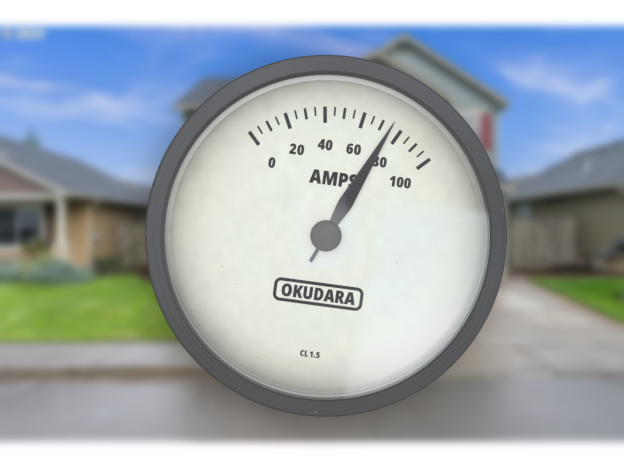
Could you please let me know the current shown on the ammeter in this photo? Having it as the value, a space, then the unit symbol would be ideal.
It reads 75 A
